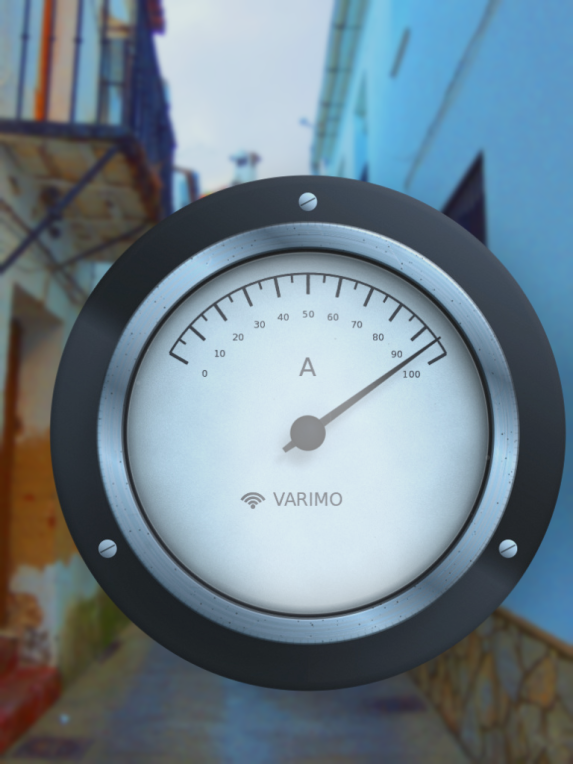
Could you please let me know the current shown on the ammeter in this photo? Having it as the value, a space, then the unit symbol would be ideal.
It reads 95 A
